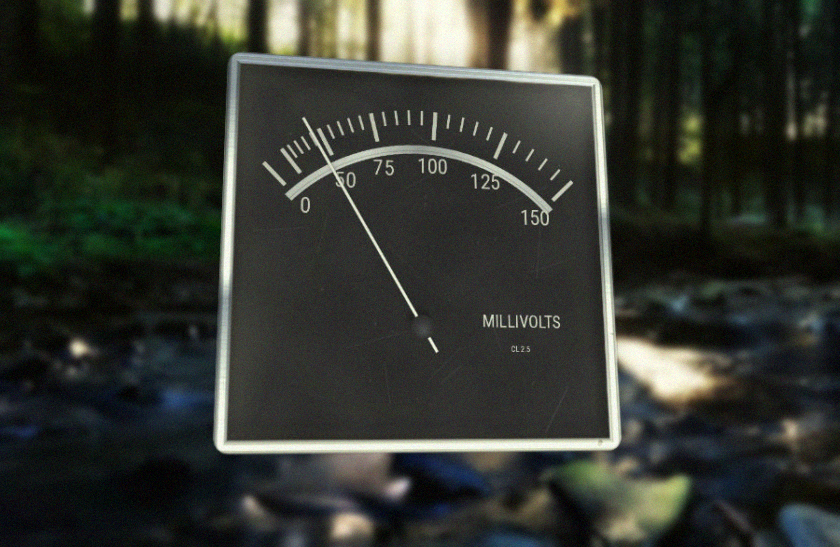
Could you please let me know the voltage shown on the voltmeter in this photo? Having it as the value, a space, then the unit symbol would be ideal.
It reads 45 mV
